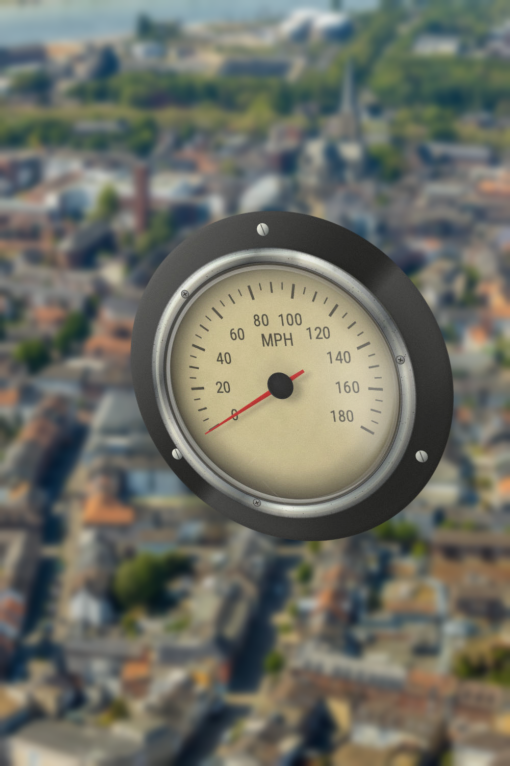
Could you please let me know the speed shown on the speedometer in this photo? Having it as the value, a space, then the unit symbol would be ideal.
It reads 0 mph
